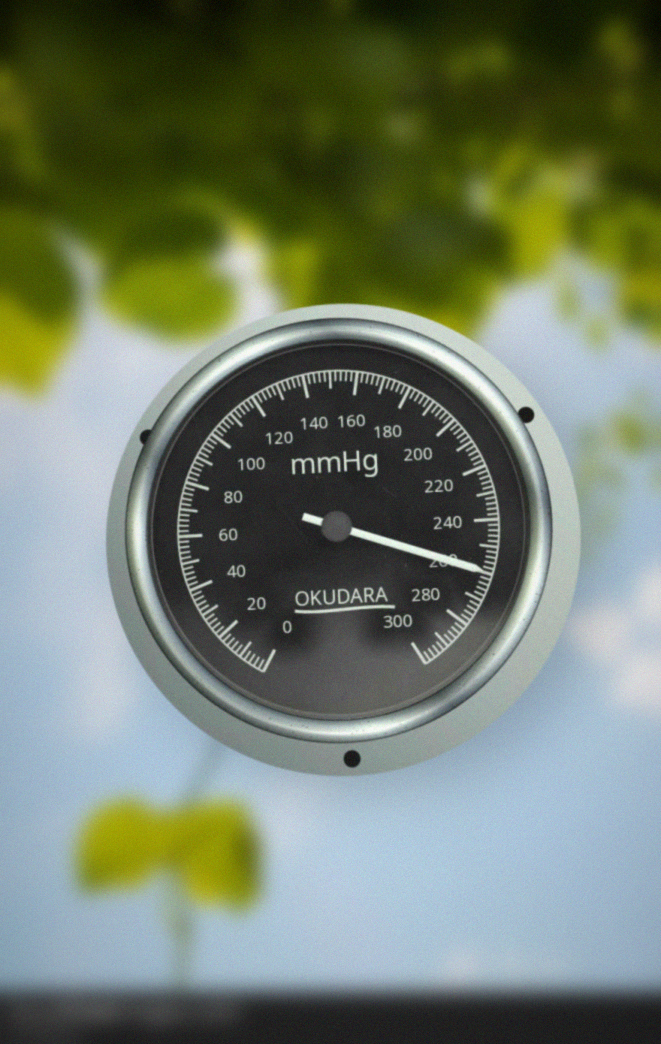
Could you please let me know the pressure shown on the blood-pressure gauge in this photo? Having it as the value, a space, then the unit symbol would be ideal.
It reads 260 mmHg
